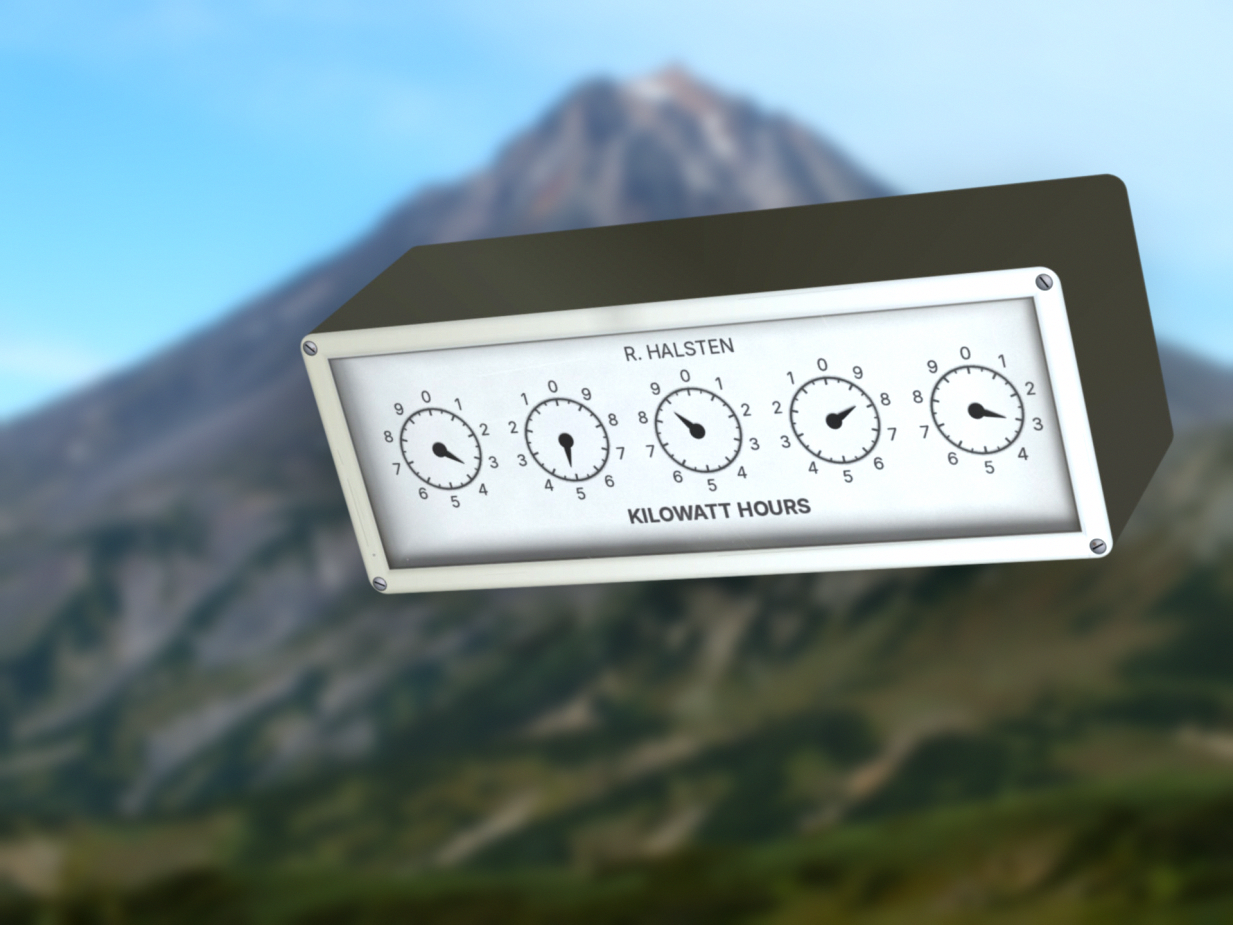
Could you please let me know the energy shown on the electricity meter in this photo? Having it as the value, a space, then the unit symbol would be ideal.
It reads 34883 kWh
